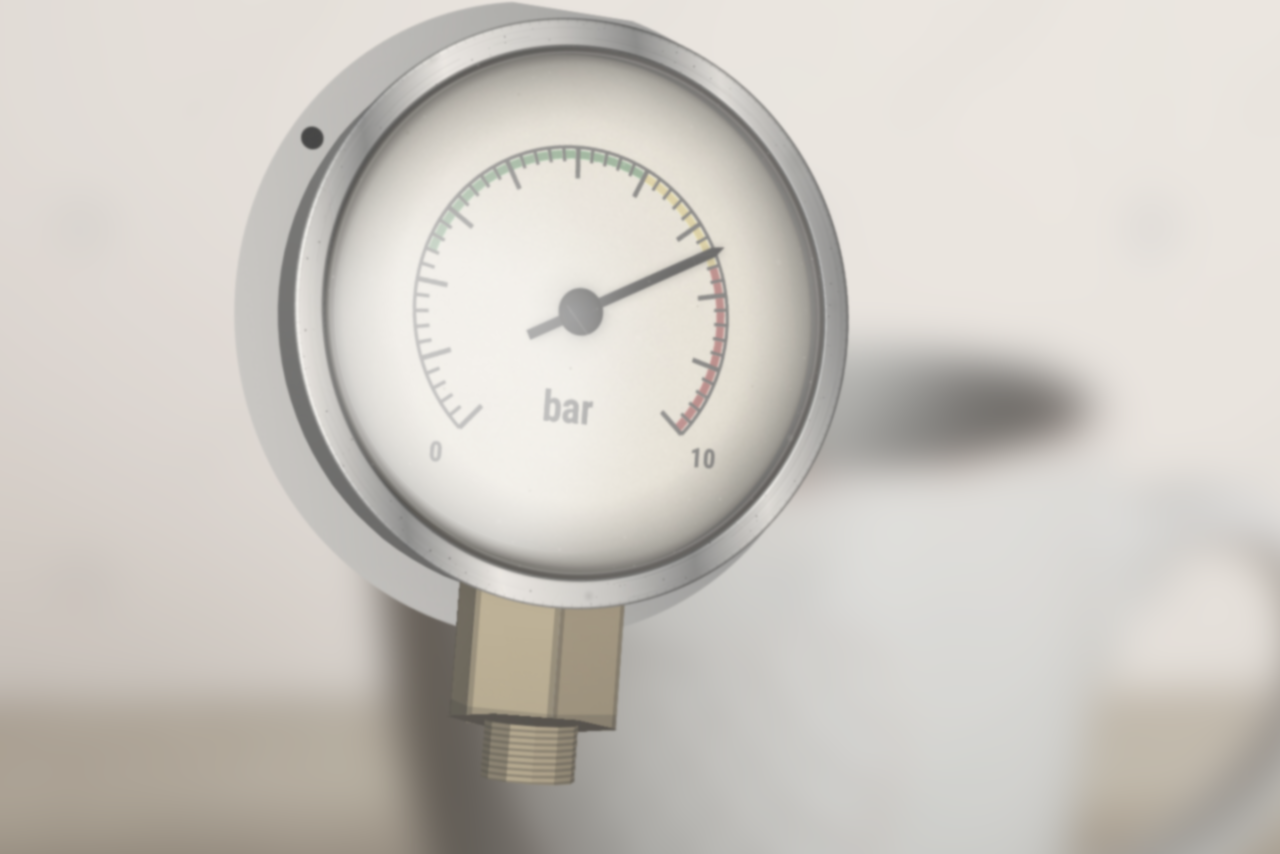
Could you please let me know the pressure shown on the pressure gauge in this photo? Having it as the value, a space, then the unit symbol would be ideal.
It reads 7.4 bar
